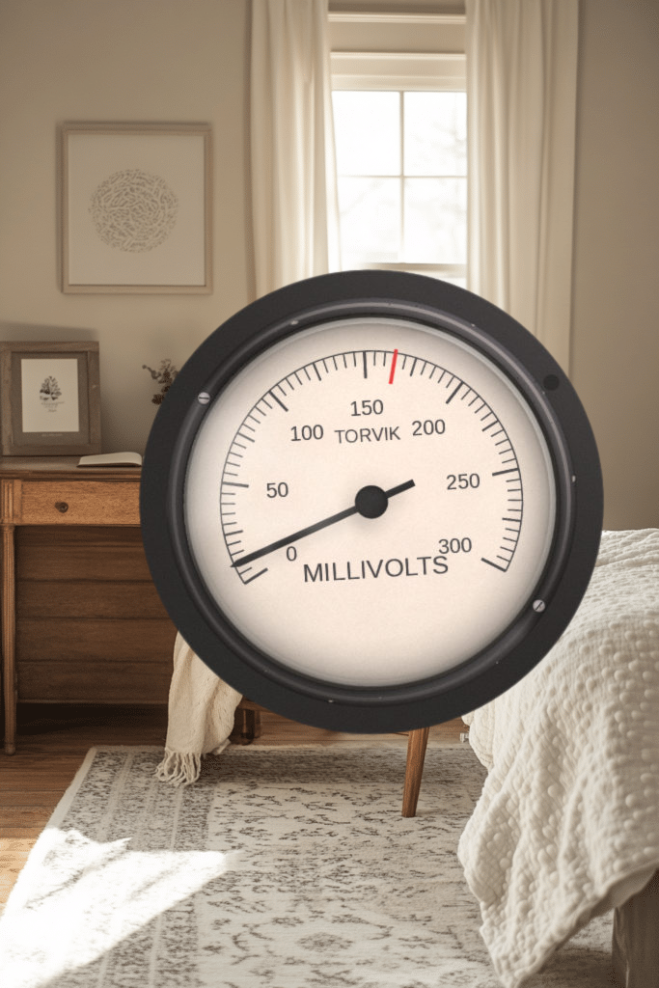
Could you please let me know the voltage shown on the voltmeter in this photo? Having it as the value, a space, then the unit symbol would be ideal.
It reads 10 mV
